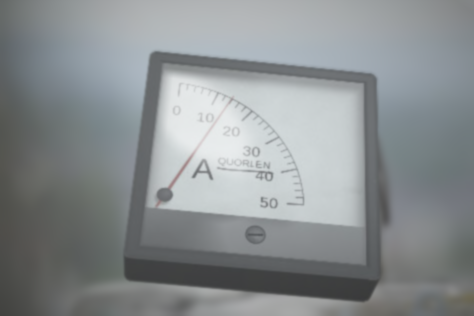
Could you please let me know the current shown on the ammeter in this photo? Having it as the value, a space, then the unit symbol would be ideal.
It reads 14 A
